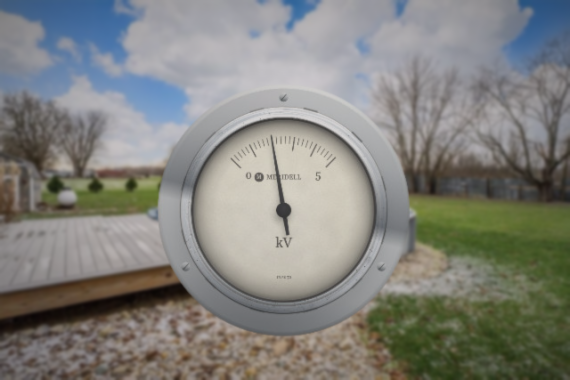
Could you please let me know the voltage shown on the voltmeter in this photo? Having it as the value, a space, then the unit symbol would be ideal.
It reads 2 kV
